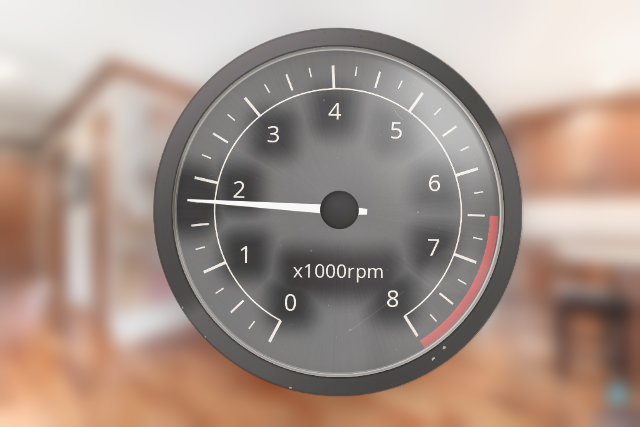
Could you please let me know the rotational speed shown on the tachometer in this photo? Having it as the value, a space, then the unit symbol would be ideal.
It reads 1750 rpm
